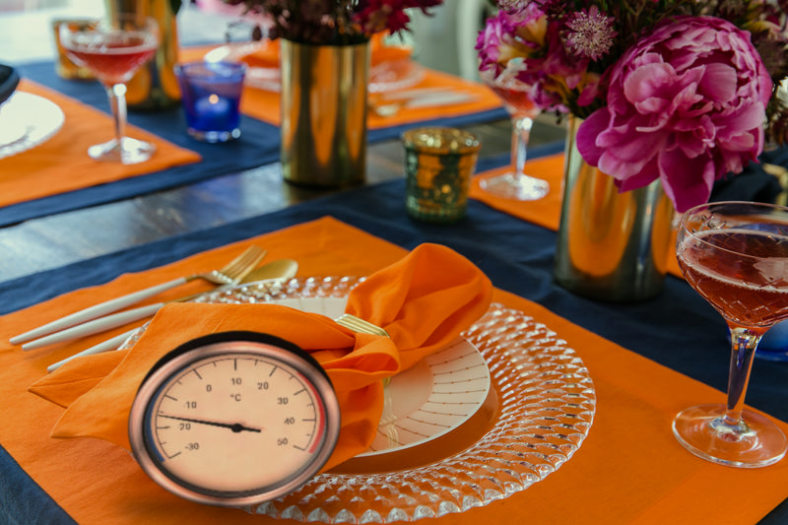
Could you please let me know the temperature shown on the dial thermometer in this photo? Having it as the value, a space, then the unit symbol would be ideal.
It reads -15 °C
